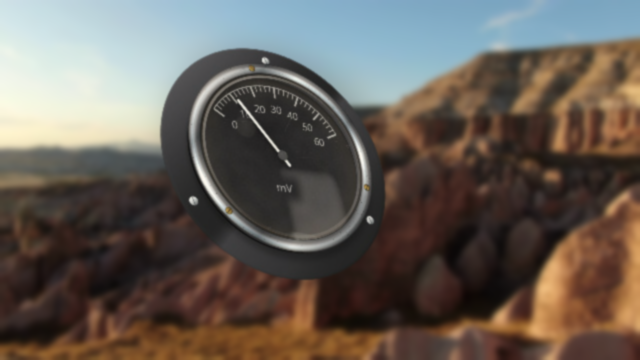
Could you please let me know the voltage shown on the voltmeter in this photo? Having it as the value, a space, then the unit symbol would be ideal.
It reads 10 mV
